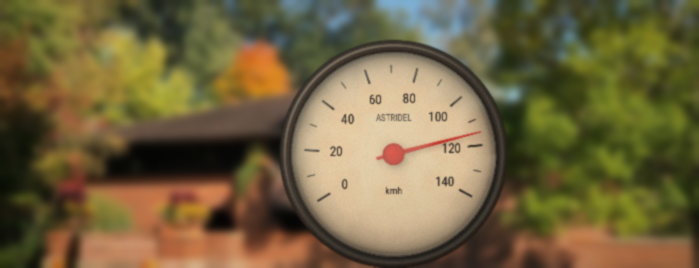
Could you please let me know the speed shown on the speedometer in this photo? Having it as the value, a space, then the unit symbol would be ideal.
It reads 115 km/h
